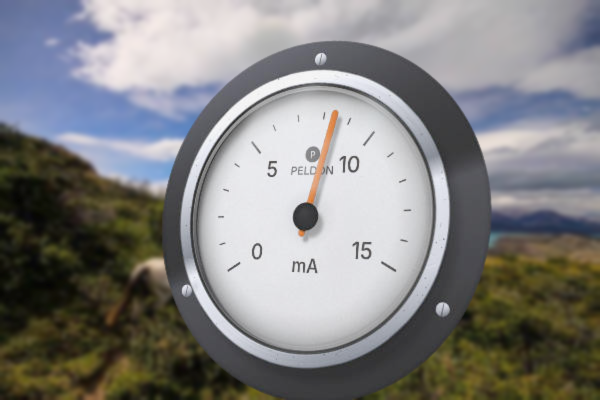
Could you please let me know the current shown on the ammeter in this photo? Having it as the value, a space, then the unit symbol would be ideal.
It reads 8.5 mA
